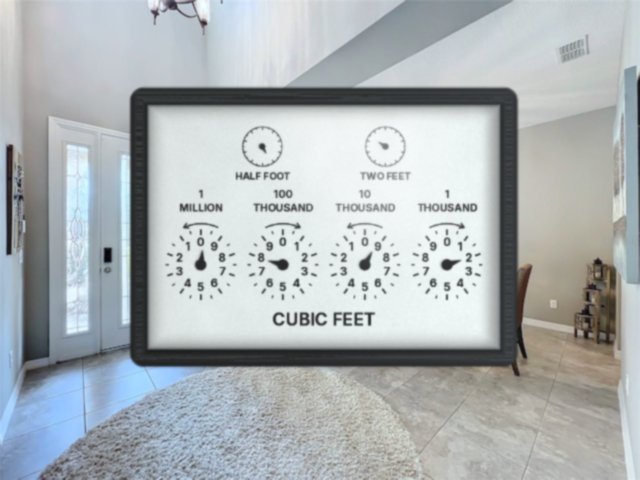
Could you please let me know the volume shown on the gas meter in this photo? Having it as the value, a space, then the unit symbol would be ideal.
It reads 979200 ft³
